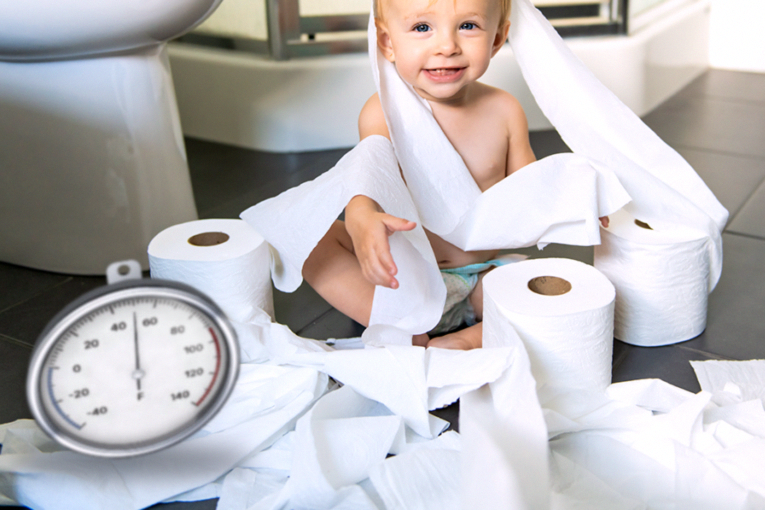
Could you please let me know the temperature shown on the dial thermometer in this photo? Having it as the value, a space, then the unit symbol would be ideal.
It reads 50 °F
